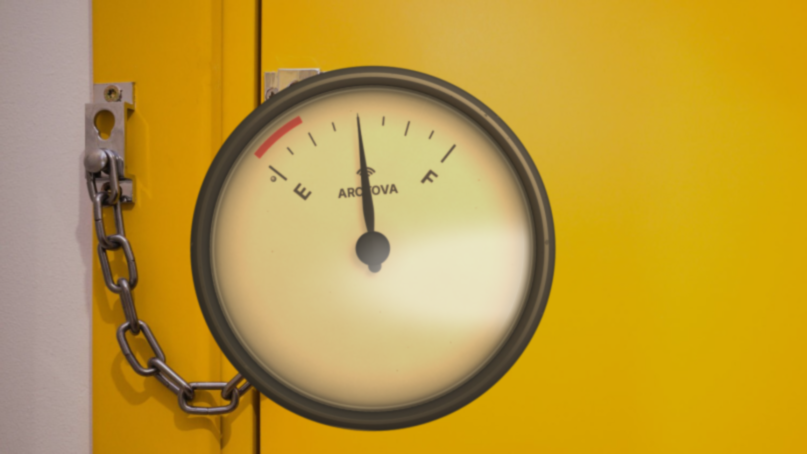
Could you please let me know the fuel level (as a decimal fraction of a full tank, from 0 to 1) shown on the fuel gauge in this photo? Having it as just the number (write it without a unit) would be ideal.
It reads 0.5
